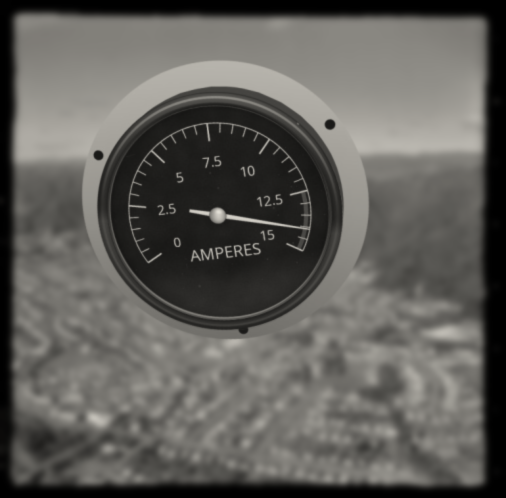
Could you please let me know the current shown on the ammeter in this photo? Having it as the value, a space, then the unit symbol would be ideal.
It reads 14 A
